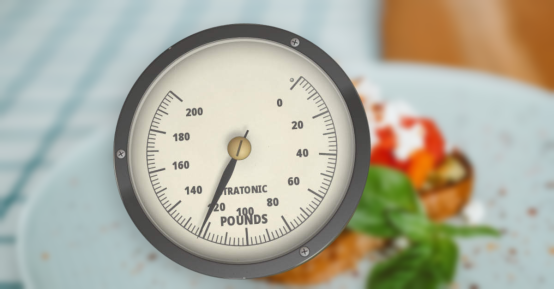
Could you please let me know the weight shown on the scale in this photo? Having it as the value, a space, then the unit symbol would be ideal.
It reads 122 lb
